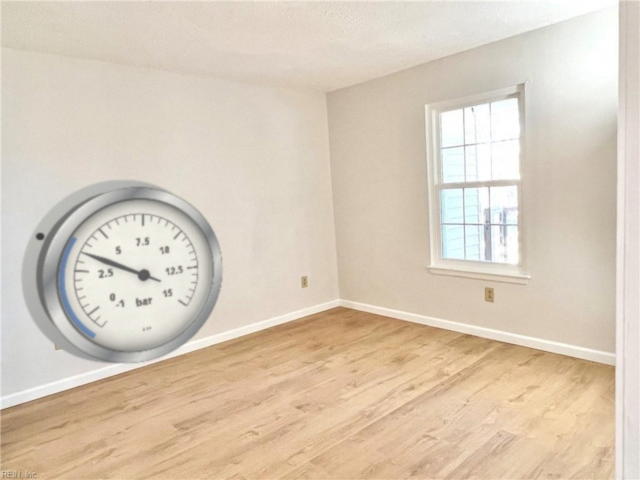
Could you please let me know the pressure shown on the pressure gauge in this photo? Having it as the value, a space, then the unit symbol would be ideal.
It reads 3.5 bar
